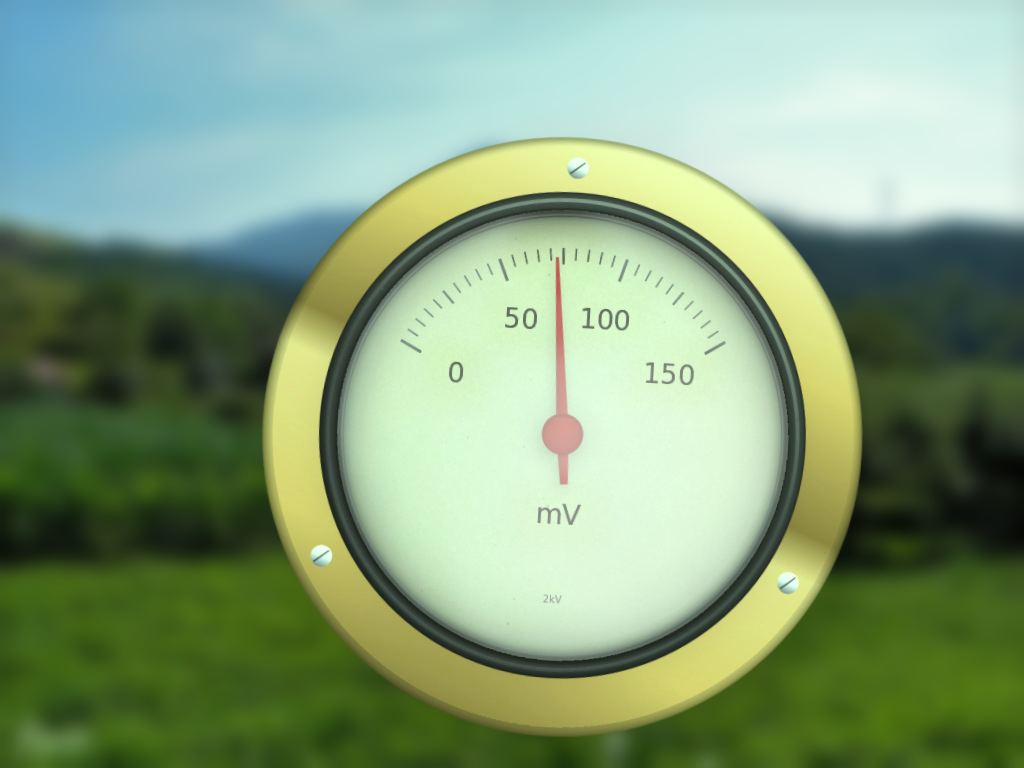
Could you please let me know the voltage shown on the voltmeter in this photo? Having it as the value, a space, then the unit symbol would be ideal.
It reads 72.5 mV
